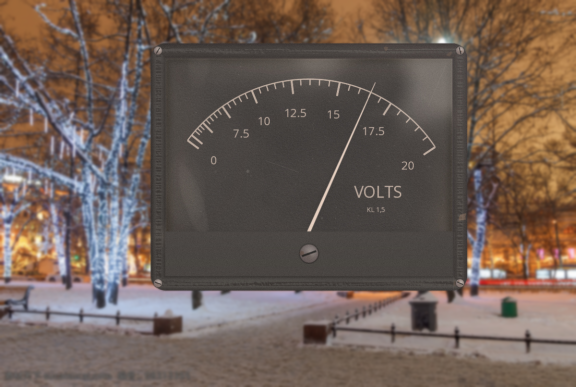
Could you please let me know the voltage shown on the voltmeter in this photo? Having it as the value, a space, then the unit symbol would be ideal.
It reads 16.5 V
